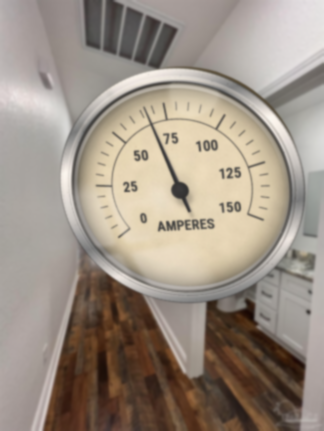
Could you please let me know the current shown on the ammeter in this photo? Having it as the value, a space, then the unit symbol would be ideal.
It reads 67.5 A
